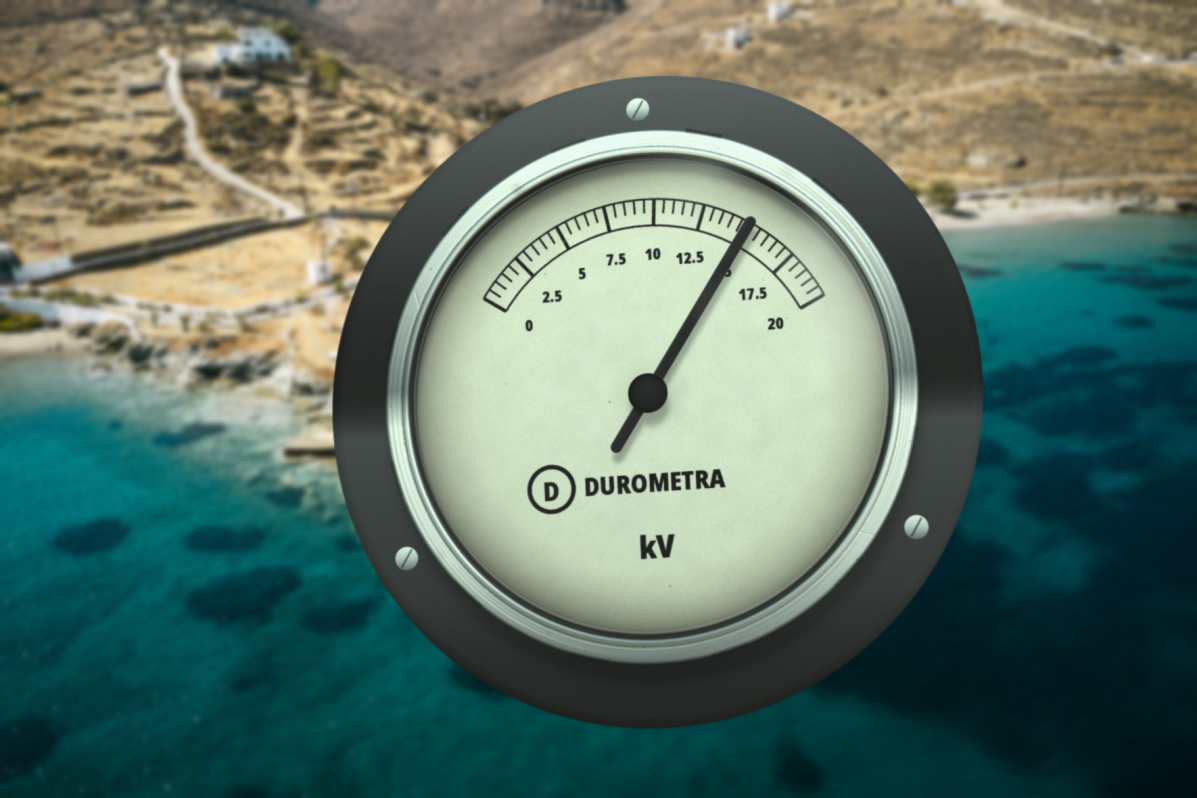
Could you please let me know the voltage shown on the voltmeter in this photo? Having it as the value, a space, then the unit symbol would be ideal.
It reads 15 kV
